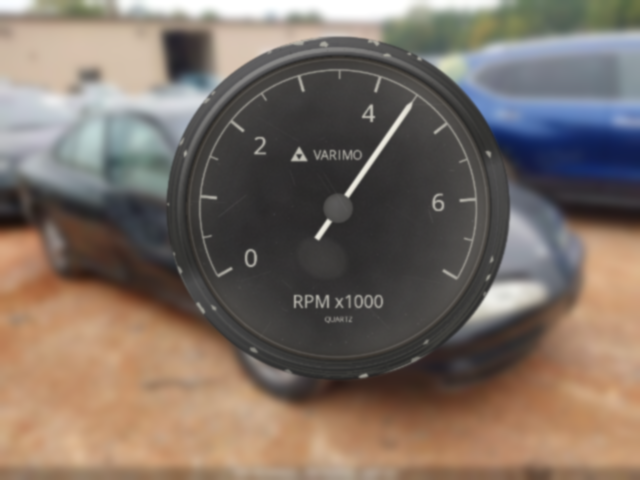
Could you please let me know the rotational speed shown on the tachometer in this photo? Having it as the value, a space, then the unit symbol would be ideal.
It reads 4500 rpm
